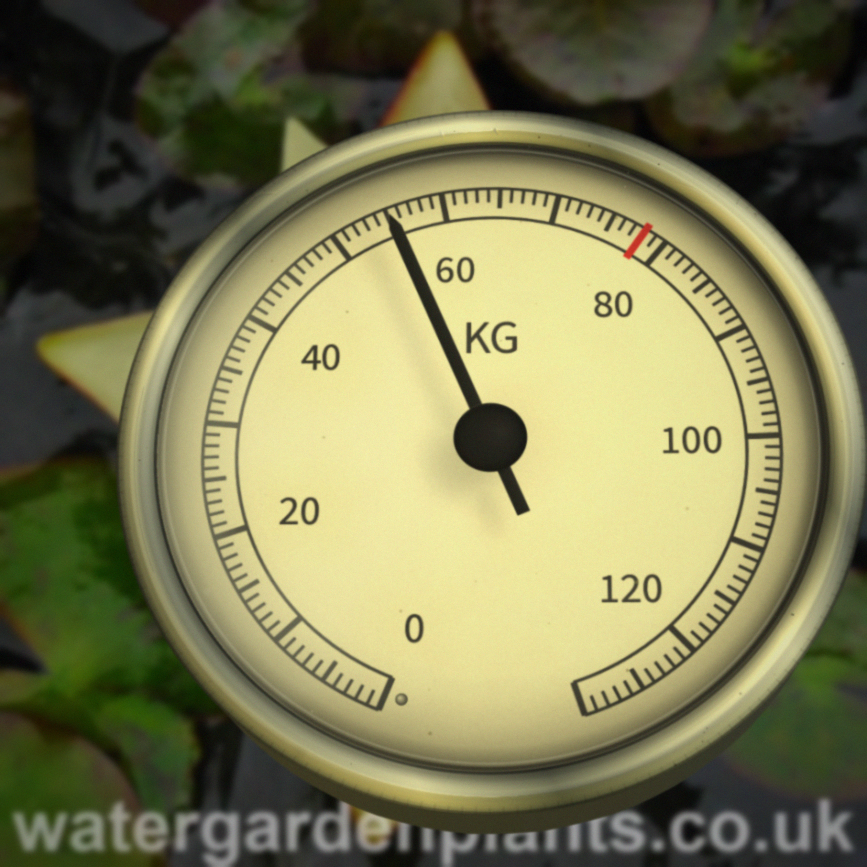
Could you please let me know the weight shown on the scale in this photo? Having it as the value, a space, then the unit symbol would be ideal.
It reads 55 kg
